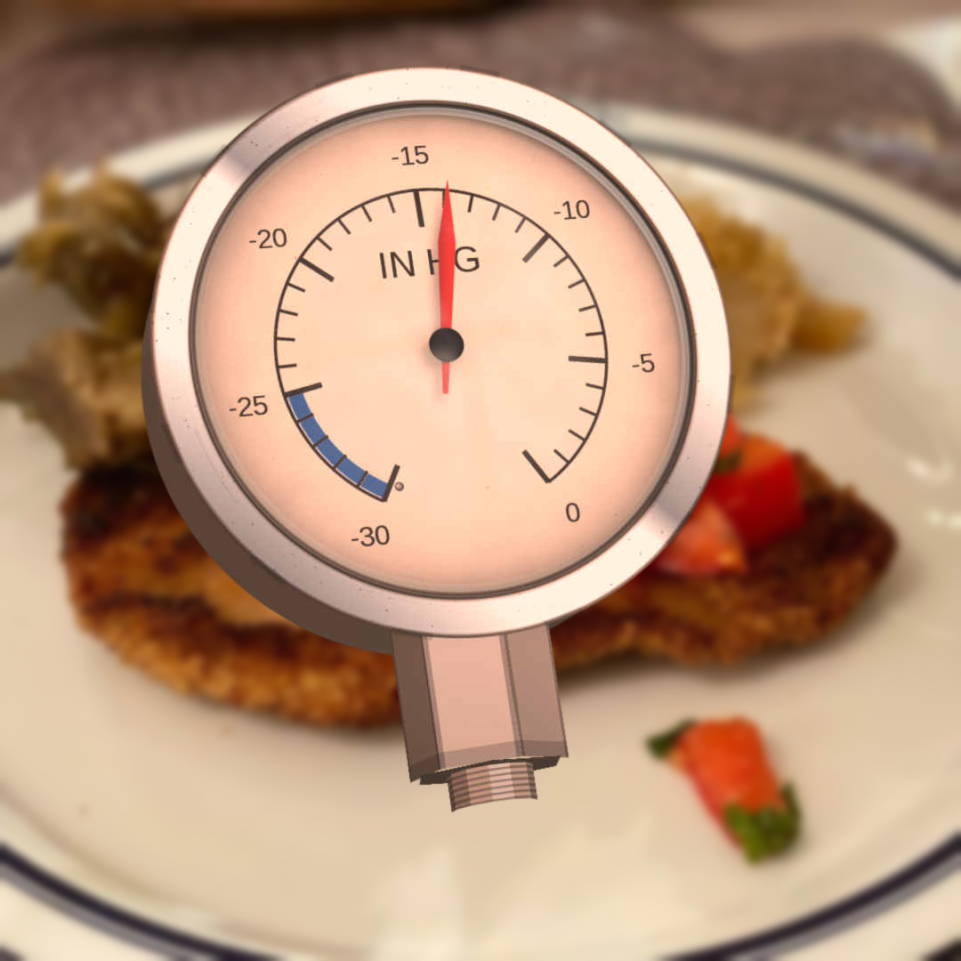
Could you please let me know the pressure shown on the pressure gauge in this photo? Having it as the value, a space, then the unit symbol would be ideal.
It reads -14 inHg
